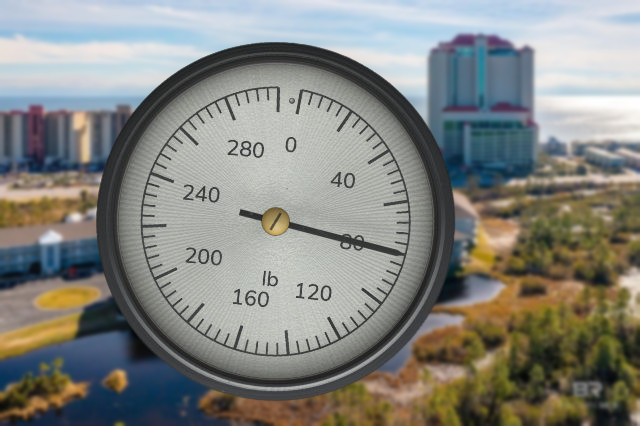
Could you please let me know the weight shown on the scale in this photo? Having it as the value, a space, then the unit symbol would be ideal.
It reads 80 lb
